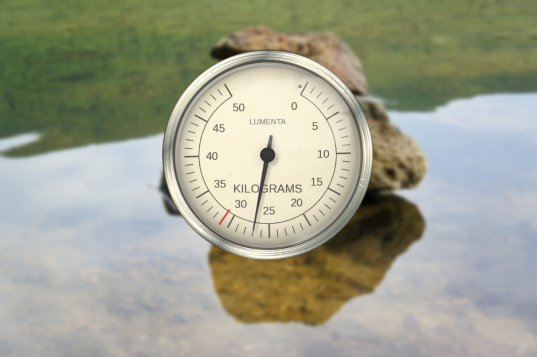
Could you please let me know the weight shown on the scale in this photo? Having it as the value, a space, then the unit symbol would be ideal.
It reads 27 kg
